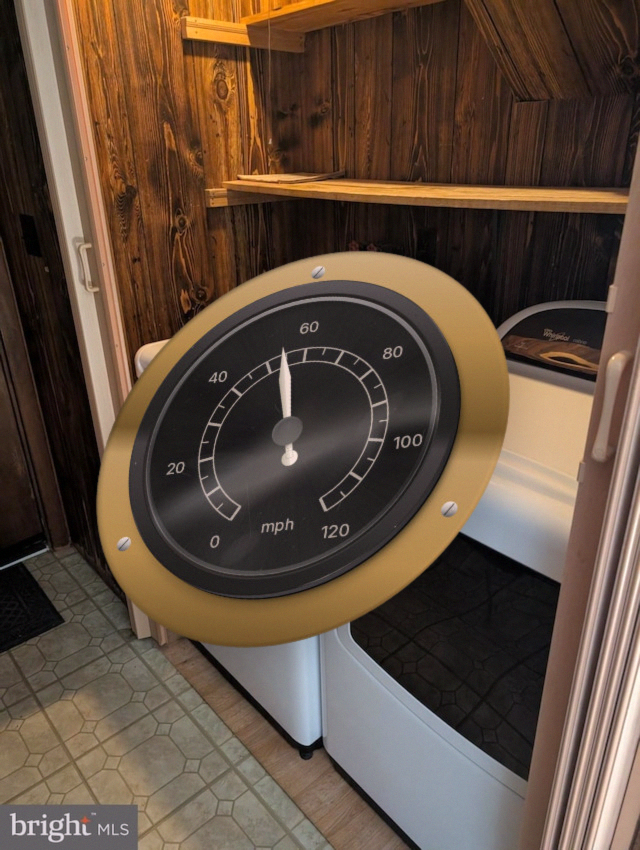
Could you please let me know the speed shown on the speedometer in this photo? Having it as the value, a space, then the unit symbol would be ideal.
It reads 55 mph
